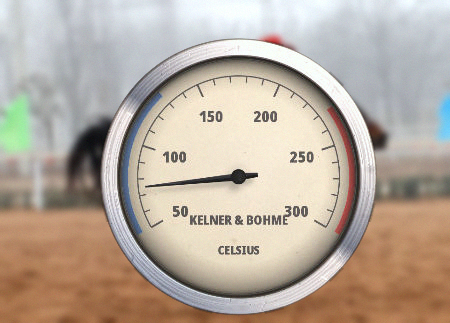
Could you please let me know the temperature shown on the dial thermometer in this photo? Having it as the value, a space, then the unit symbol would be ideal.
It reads 75 °C
